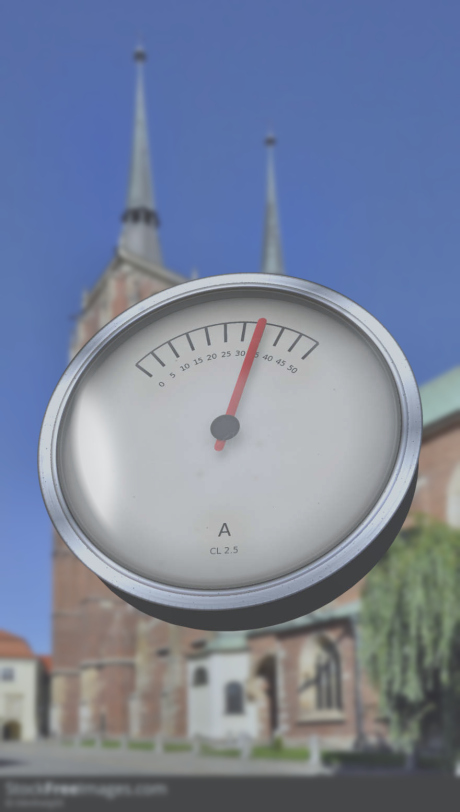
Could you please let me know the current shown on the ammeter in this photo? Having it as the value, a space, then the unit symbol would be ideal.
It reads 35 A
